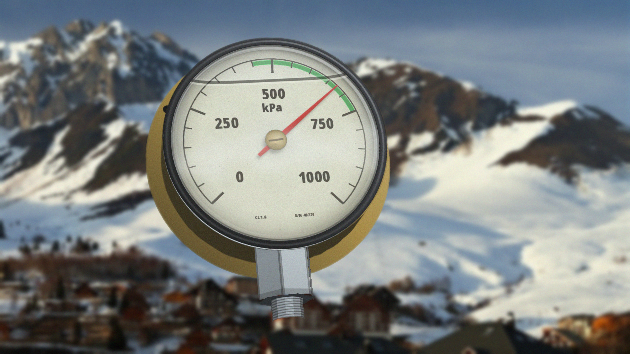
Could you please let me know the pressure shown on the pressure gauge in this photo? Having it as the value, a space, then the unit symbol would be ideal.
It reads 675 kPa
